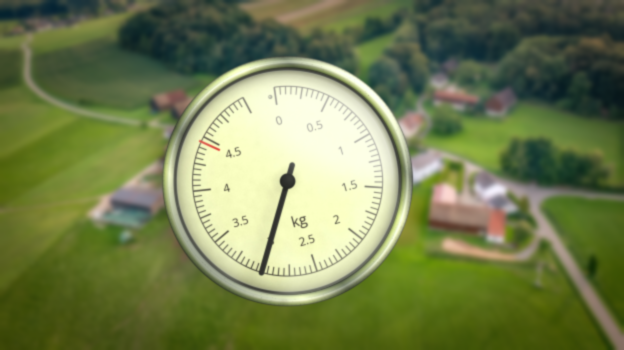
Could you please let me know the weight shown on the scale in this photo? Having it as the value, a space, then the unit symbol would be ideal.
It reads 3 kg
